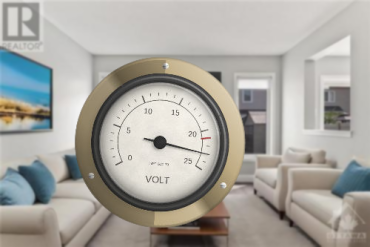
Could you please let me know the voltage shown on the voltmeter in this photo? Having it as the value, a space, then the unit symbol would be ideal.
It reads 23 V
